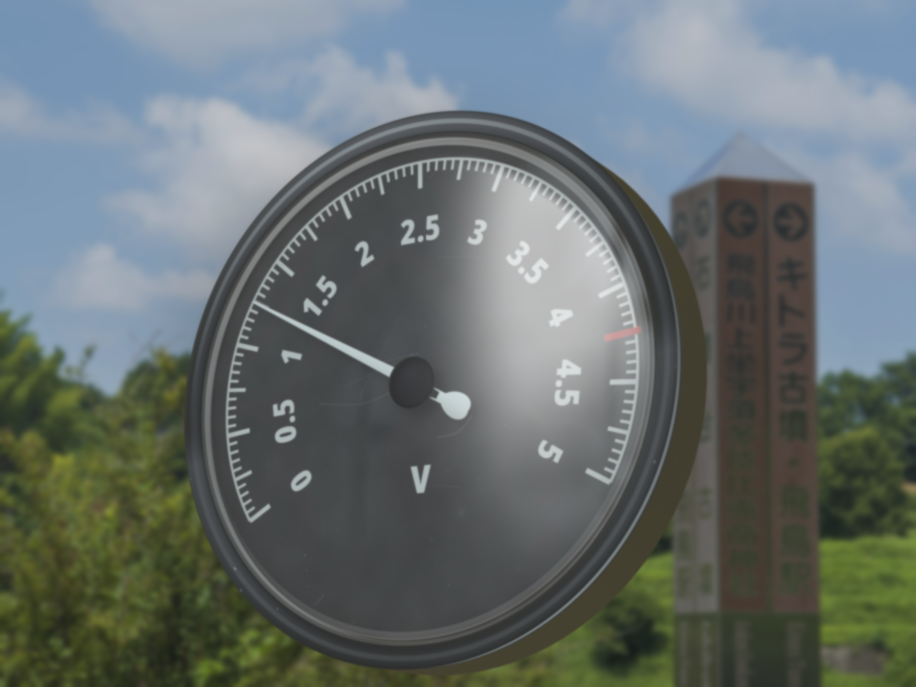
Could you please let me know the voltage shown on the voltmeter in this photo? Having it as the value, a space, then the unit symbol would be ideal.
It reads 1.25 V
